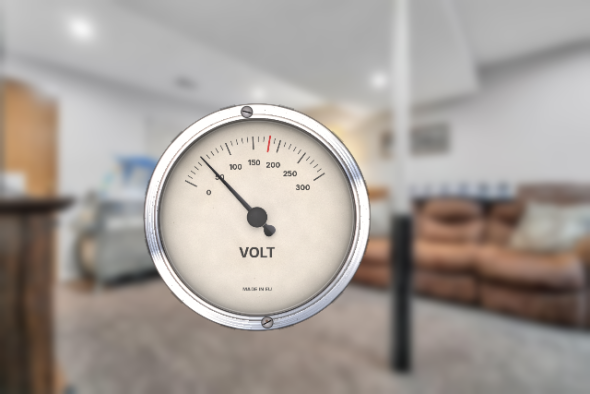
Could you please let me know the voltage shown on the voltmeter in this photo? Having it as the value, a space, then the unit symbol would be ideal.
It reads 50 V
